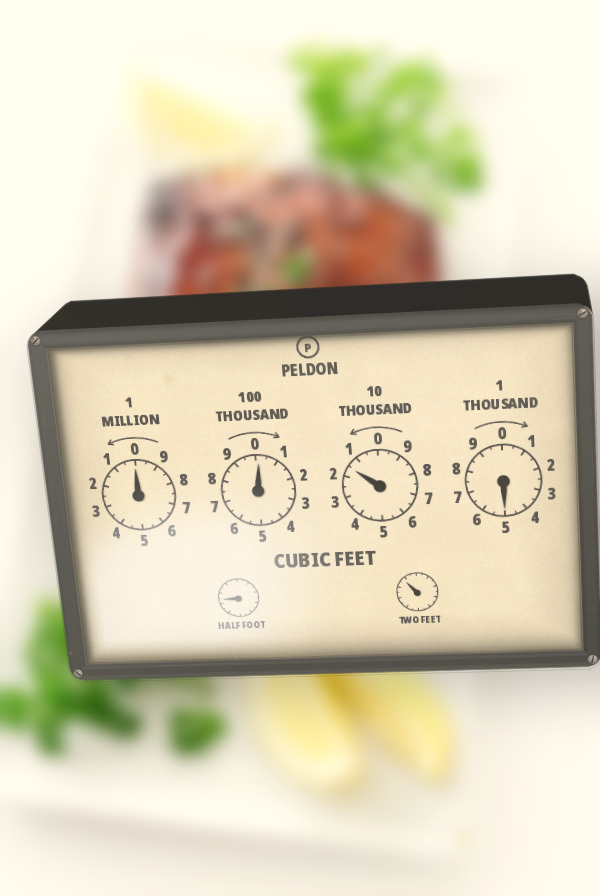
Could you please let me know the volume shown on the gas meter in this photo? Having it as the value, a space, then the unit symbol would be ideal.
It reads 1500 ft³
